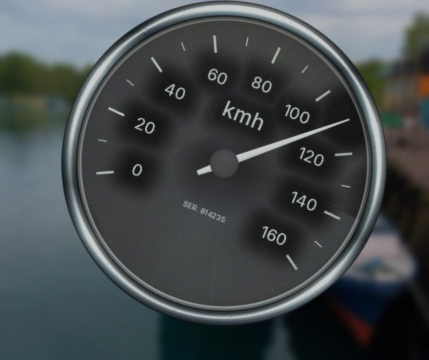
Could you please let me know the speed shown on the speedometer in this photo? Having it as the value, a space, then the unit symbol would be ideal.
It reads 110 km/h
